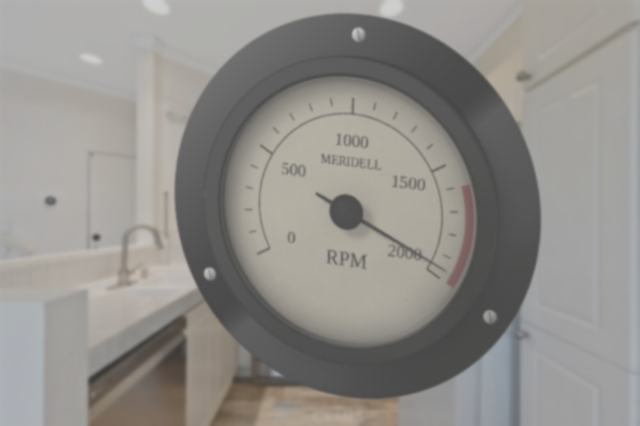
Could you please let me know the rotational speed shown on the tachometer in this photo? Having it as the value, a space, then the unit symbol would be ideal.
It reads 1950 rpm
